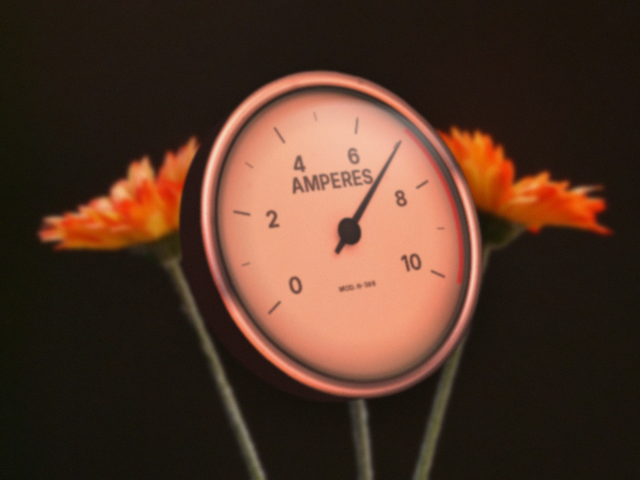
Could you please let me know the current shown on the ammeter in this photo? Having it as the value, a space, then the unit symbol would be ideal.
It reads 7 A
